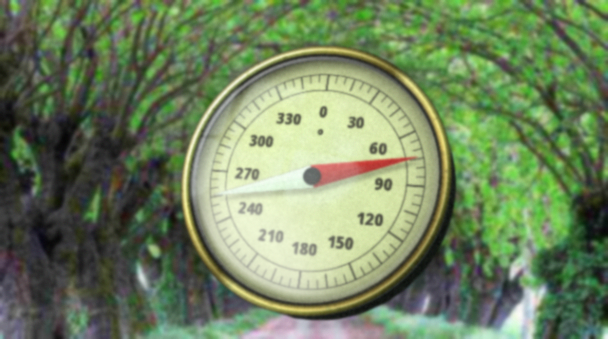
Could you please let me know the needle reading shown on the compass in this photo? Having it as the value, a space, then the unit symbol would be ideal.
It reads 75 °
